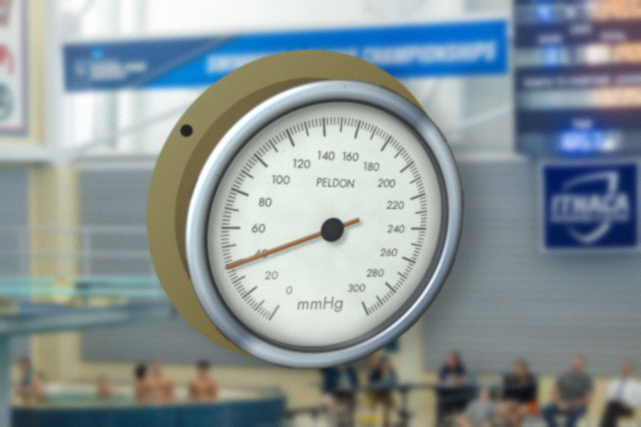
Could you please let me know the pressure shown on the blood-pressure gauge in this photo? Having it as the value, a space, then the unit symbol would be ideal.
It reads 40 mmHg
